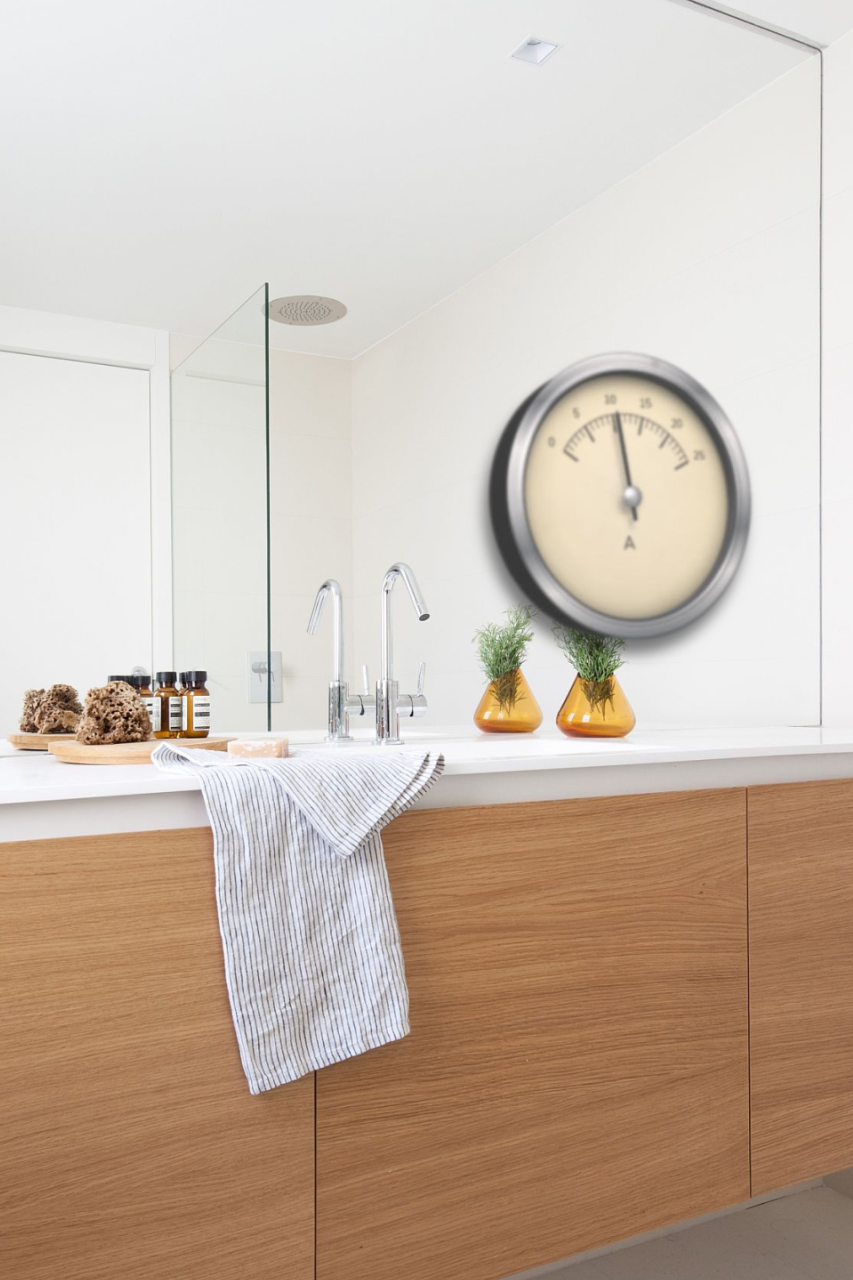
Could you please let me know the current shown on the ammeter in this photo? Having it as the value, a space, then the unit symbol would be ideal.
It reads 10 A
